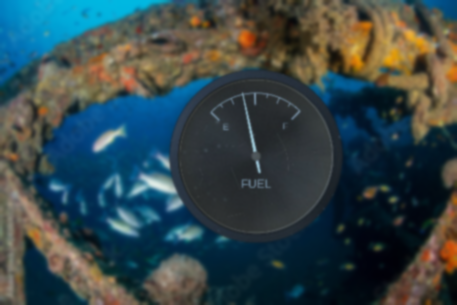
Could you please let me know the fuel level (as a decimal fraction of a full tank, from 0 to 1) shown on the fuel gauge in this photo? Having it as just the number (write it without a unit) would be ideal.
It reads 0.375
